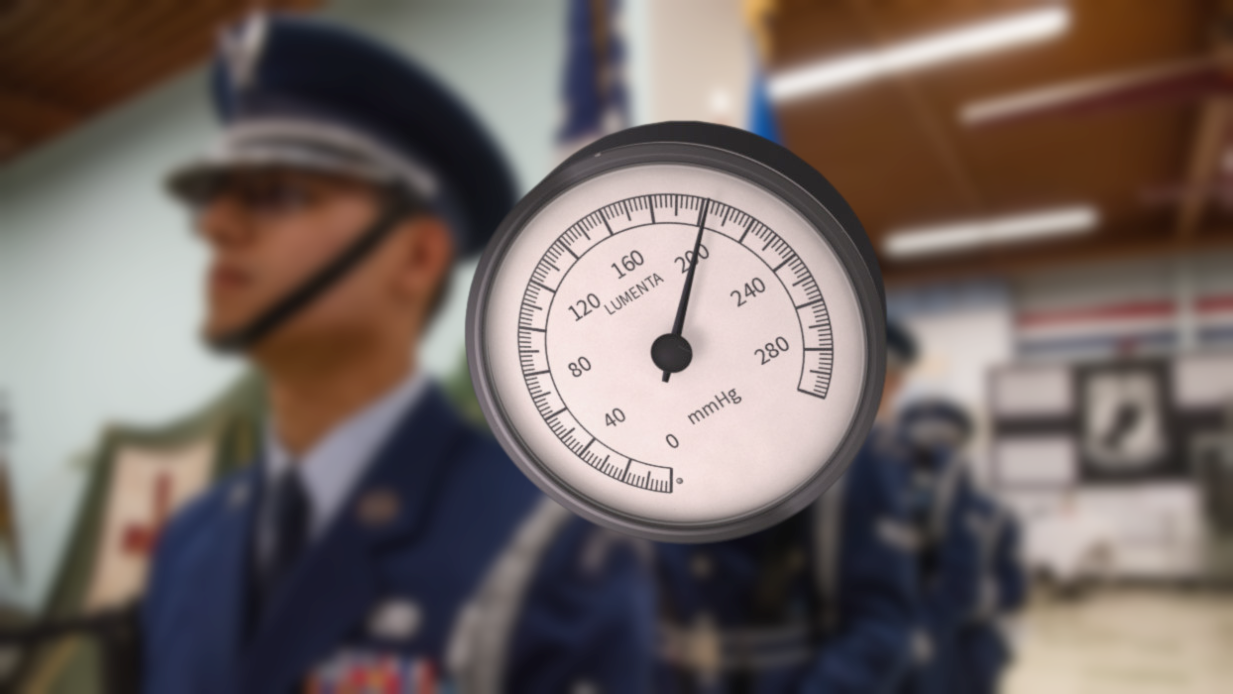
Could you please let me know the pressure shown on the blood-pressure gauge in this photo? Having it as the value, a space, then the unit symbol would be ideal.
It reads 202 mmHg
